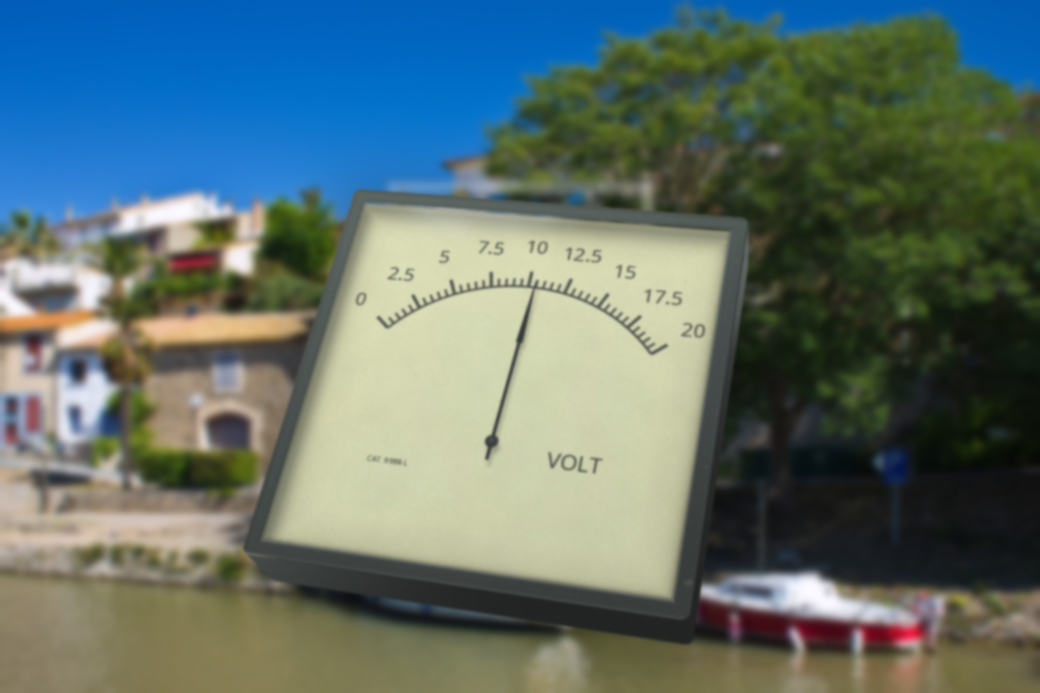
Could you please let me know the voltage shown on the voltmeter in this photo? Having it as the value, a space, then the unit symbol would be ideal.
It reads 10.5 V
